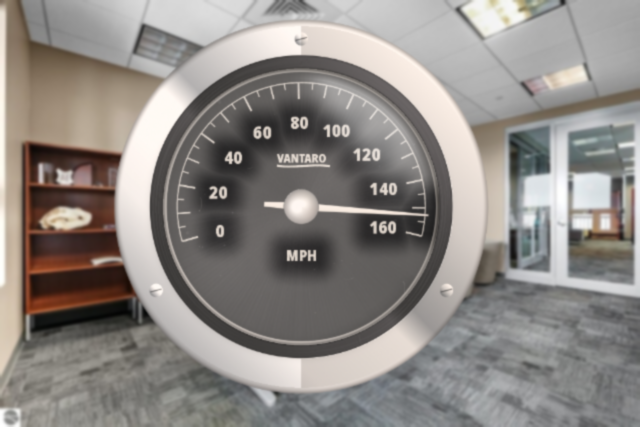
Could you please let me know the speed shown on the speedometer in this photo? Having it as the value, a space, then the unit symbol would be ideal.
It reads 152.5 mph
